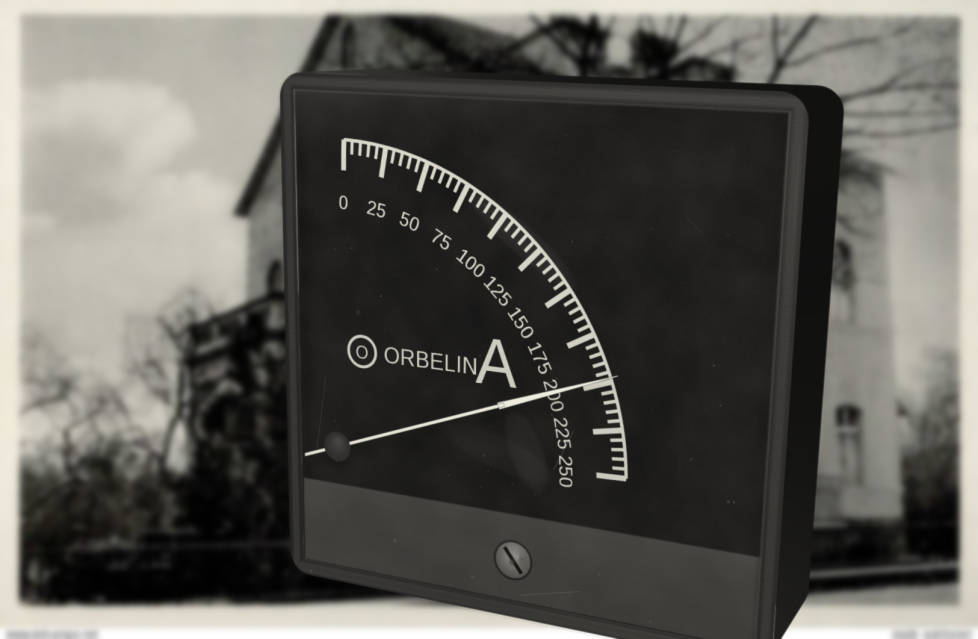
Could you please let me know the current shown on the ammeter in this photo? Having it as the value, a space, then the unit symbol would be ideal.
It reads 197.5 A
